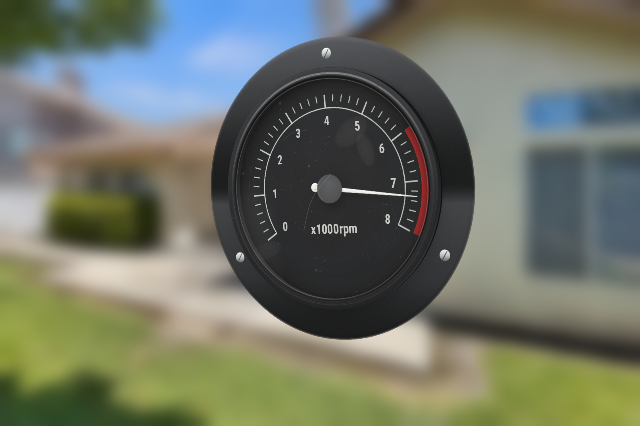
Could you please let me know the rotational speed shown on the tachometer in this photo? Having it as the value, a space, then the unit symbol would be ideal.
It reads 7300 rpm
